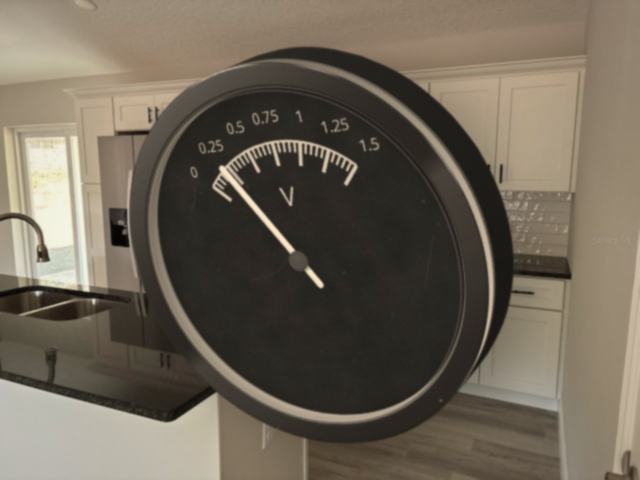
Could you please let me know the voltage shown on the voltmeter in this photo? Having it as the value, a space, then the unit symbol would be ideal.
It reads 0.25 V
